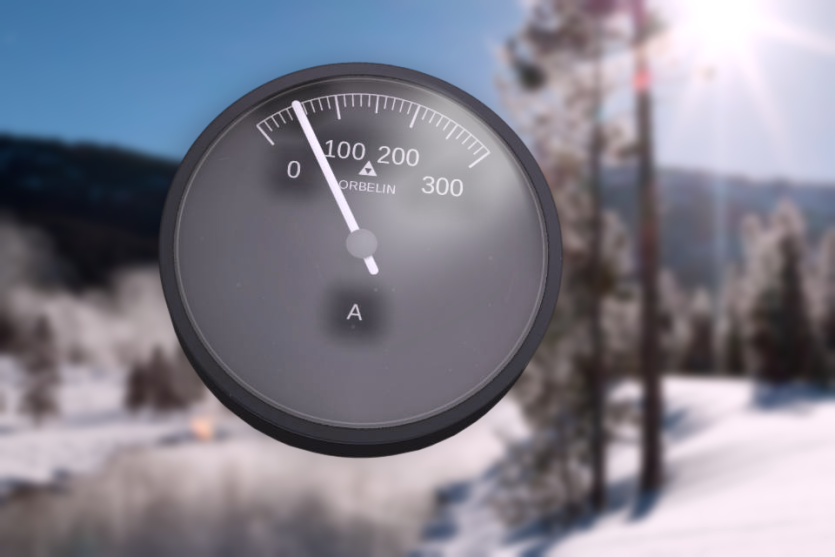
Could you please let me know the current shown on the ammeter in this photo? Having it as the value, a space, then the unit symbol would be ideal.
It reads 50 A
